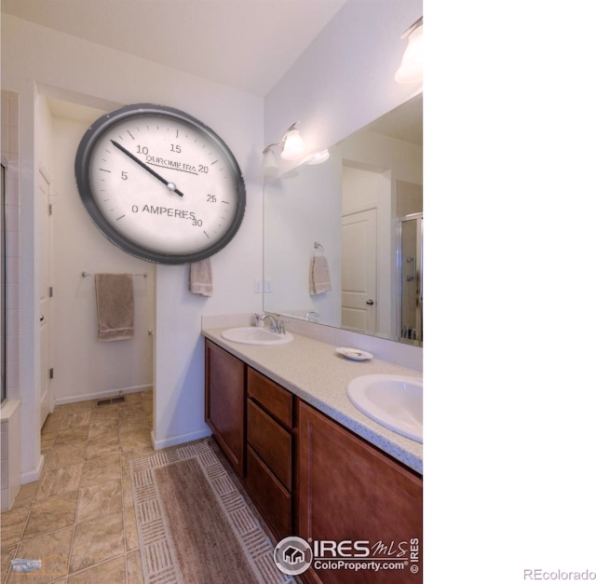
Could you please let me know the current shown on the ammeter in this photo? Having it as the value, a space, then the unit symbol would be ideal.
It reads 8 A
